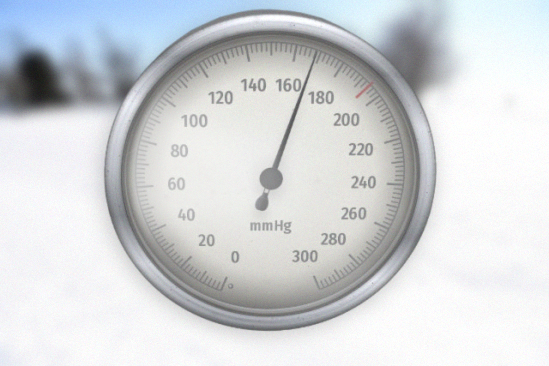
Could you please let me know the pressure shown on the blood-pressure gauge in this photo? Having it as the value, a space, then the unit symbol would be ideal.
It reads 168 mmHg
